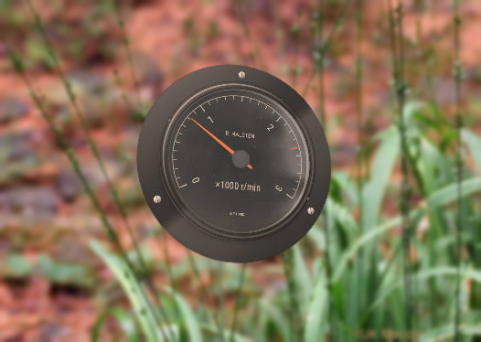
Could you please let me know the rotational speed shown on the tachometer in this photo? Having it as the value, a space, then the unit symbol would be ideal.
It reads 800 rpm
